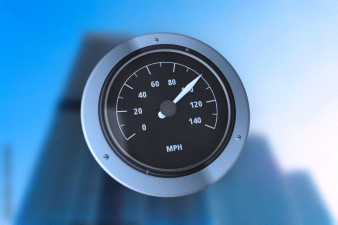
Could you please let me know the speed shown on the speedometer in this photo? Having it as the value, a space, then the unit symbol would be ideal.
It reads 100 mph
